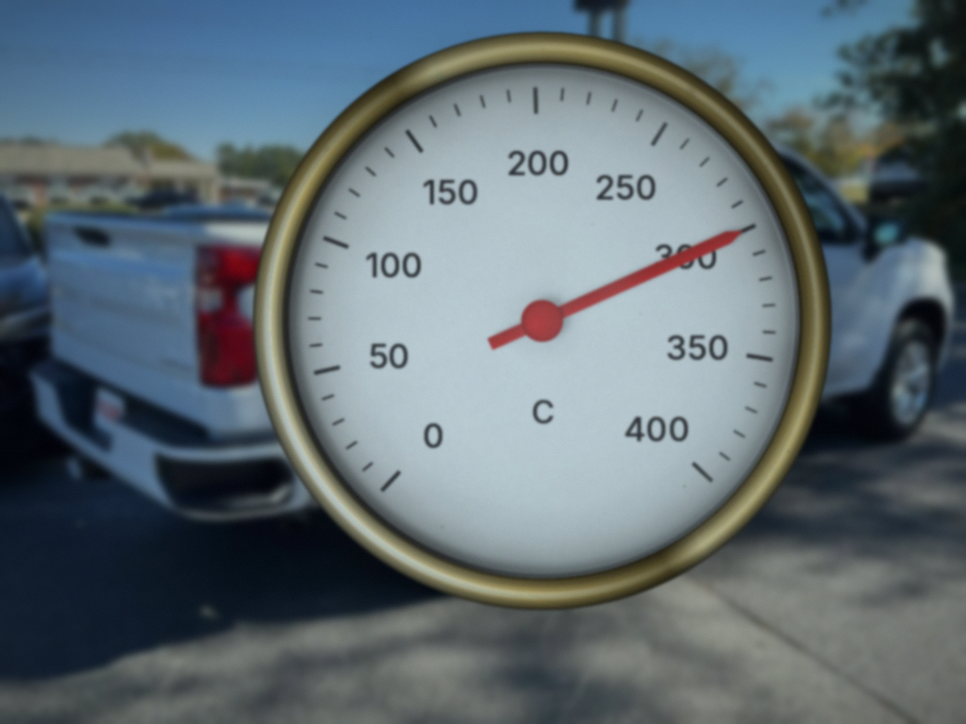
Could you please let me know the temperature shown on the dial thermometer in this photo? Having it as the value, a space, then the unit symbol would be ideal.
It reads 300 °C
